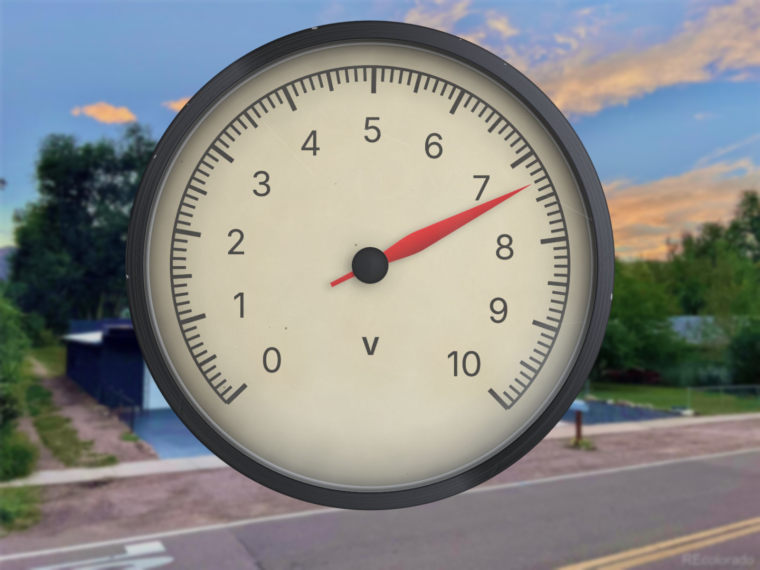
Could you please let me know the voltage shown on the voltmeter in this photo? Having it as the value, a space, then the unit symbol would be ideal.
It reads 7.3 V
